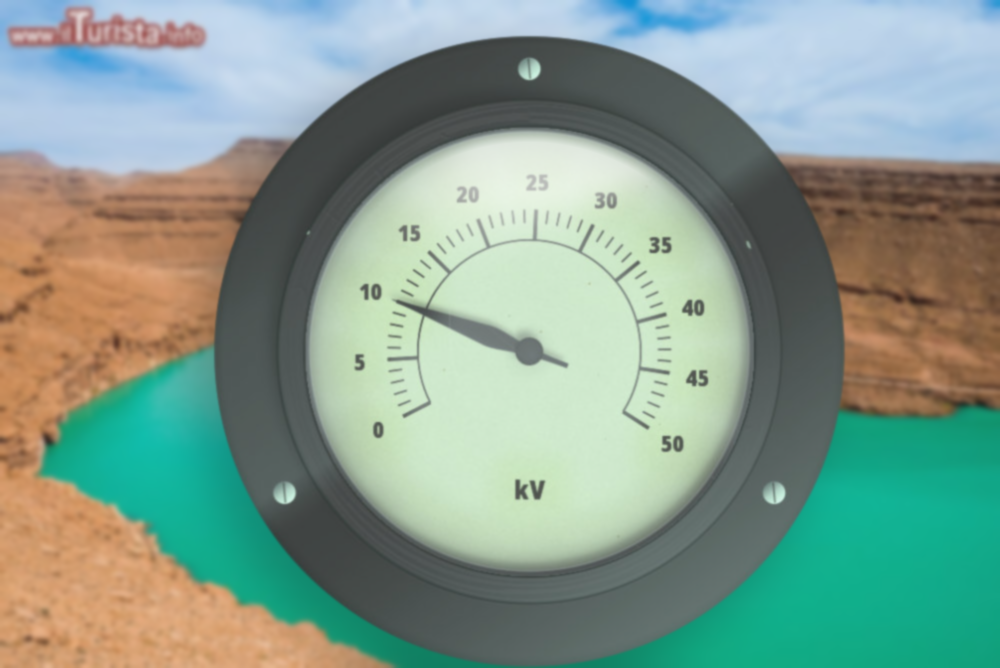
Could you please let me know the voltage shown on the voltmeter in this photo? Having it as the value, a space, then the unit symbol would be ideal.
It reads 10 kV
